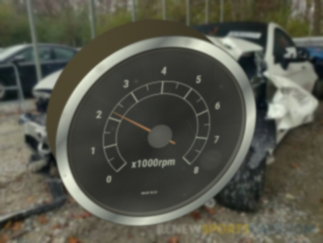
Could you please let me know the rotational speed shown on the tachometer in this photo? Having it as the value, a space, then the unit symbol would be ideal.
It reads 2250 rpm
